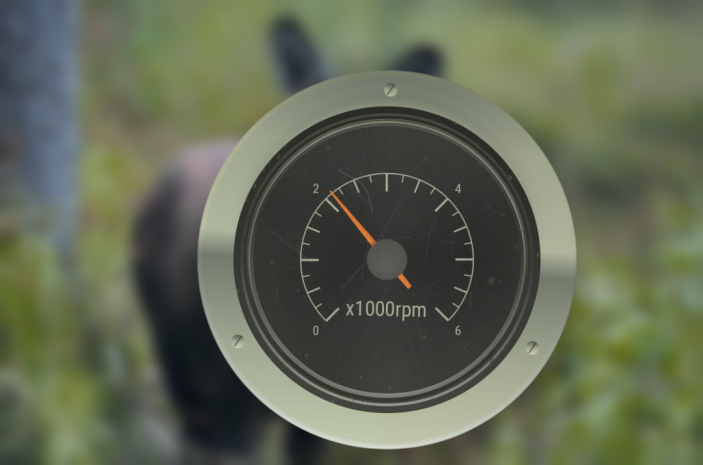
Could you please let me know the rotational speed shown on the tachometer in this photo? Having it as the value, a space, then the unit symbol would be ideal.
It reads 2125 rpm
